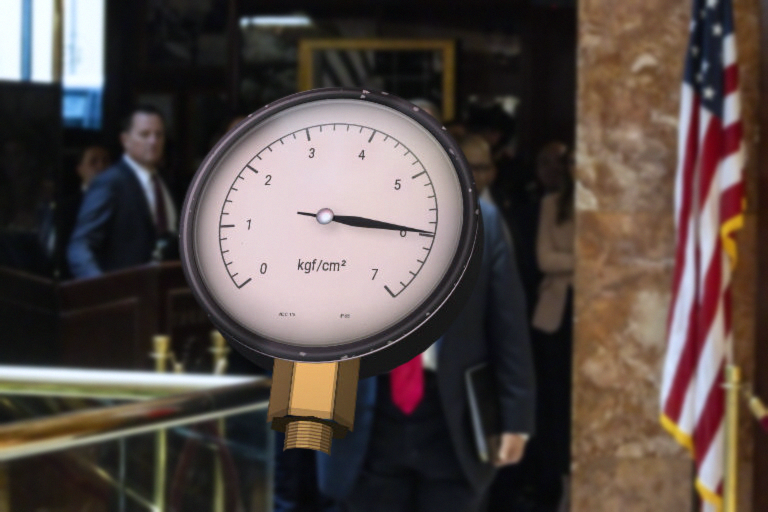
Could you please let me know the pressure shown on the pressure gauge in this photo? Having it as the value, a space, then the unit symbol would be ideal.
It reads 6 kg/cm²
